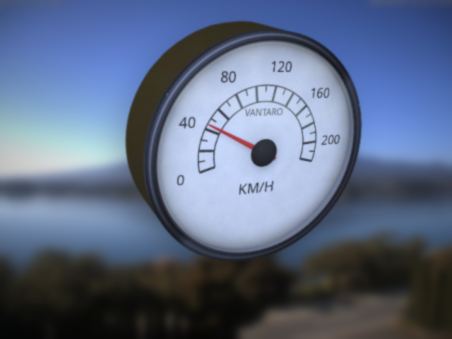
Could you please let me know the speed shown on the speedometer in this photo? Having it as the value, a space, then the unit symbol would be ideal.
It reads 45 km/h
